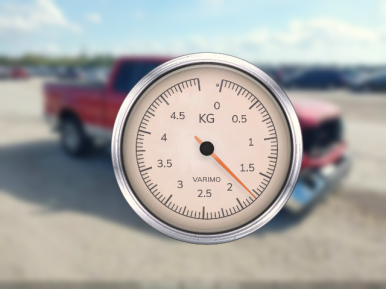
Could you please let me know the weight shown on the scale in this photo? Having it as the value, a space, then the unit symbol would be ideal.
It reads 1.8 kg
